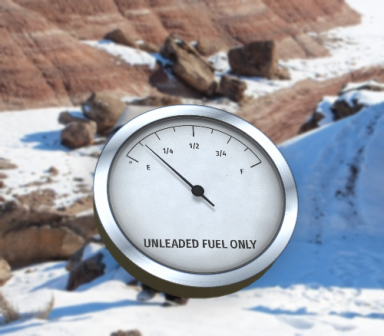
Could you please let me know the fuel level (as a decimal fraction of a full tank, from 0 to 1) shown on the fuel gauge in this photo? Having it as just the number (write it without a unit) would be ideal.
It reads 0.125
